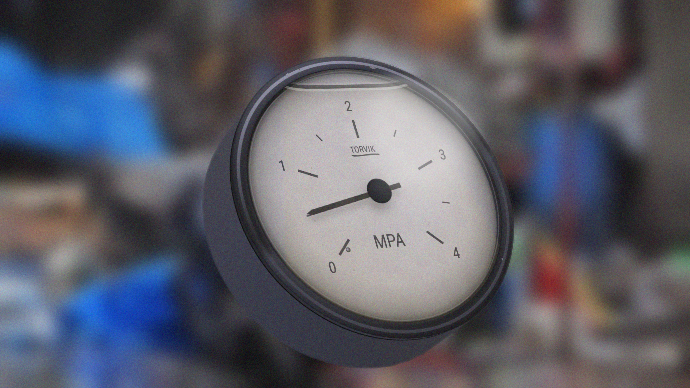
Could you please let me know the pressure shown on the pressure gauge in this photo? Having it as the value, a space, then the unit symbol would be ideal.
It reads 0.5 MPa
